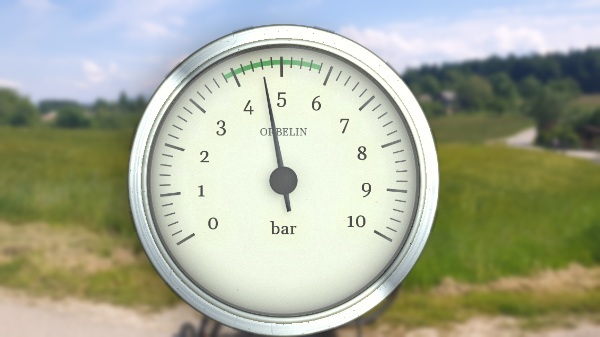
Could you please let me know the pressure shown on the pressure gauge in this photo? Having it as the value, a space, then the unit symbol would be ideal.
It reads 4.6 bar
